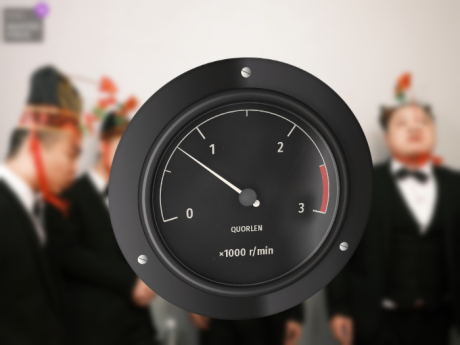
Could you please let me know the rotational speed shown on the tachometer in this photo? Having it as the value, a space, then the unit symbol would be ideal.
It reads 750 rpm
